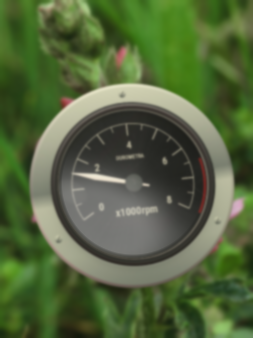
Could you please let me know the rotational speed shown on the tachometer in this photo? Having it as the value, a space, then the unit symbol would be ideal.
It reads 1500 rpm
